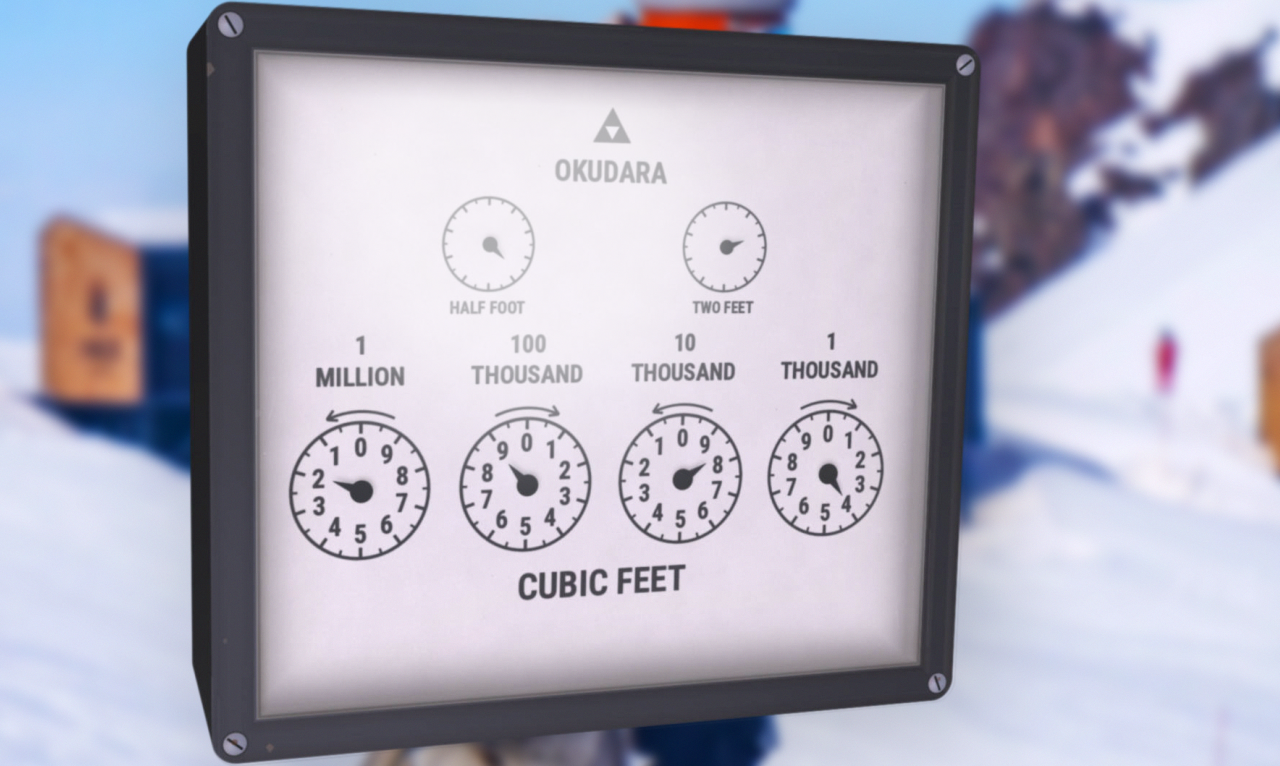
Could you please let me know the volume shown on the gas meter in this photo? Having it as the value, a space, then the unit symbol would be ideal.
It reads 188400 ft³
